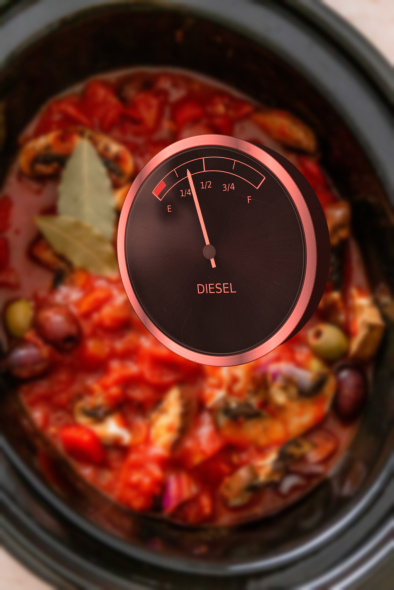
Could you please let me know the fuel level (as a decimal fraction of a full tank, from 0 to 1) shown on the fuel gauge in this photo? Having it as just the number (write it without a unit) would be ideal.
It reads 0.375
